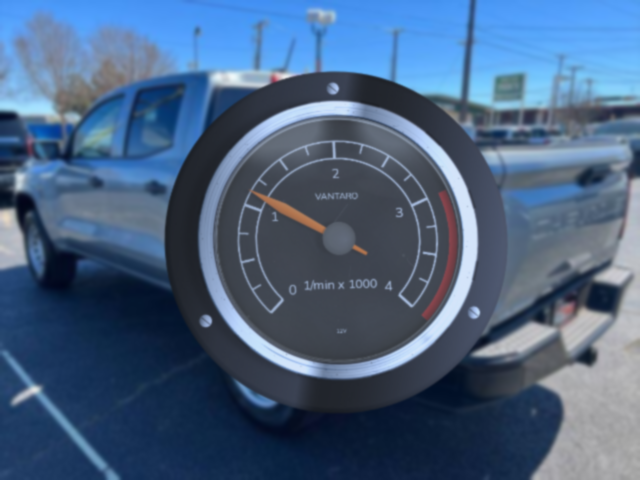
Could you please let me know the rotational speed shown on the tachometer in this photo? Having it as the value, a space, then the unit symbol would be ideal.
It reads 1125 rpm
